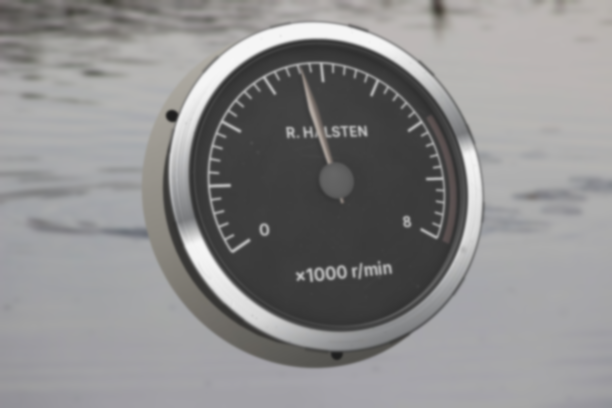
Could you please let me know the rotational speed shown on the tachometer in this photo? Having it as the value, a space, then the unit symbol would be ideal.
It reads 3600 rpm
